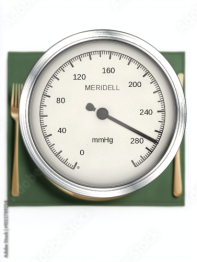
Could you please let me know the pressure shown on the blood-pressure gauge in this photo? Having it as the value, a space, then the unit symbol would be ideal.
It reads 270 mmHg
